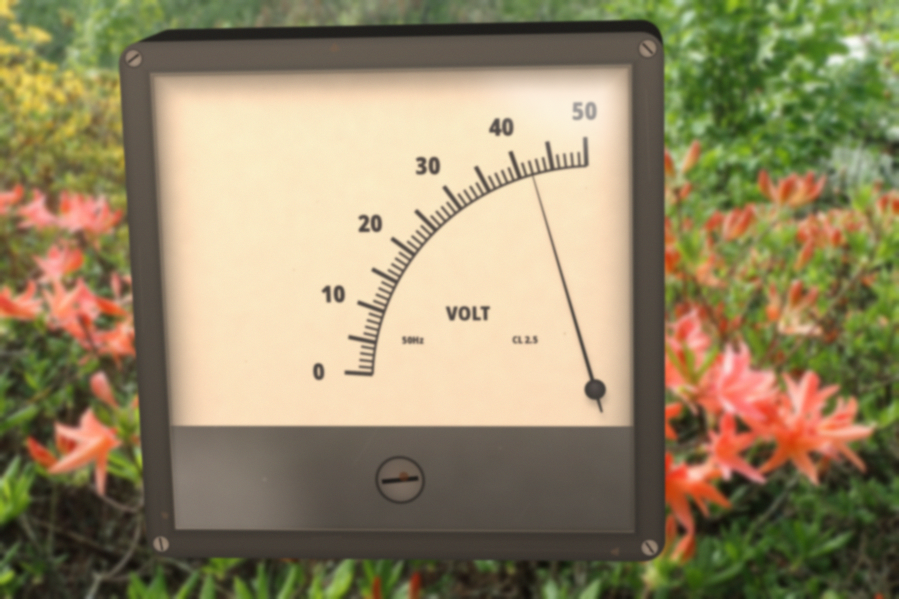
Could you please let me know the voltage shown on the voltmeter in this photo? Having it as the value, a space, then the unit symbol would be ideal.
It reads 42 V
